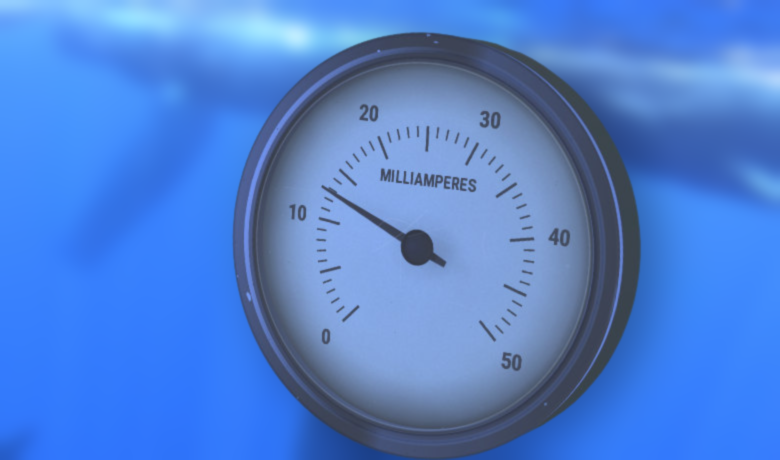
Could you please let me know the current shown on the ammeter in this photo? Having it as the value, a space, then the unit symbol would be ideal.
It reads 13 mA
